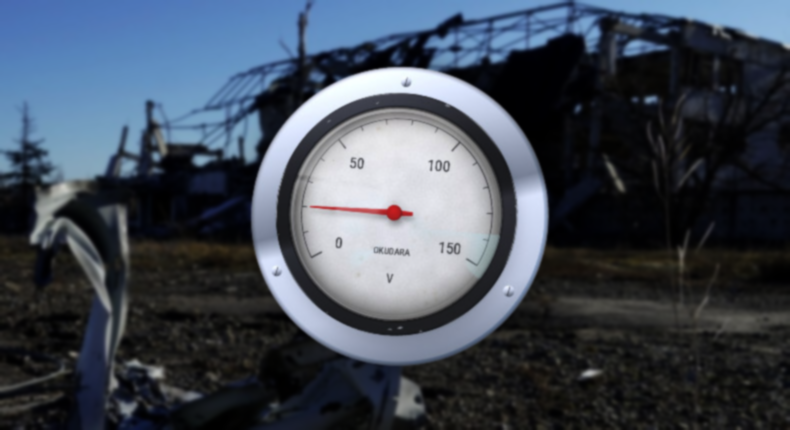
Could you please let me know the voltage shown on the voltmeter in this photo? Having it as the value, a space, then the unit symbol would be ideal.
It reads 20 V
